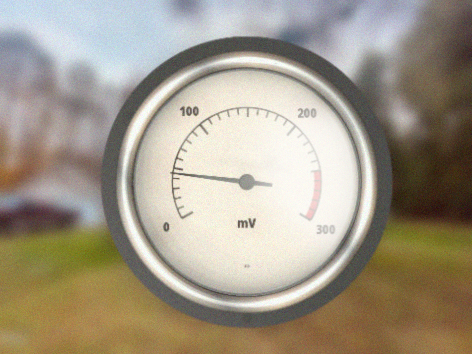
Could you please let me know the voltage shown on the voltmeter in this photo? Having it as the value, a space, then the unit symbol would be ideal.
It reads 45 mV
